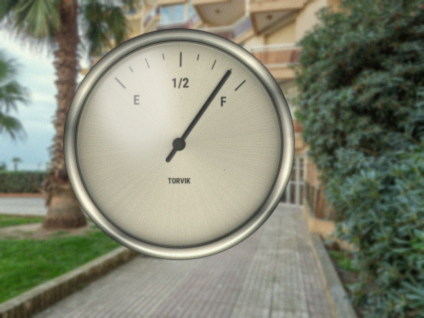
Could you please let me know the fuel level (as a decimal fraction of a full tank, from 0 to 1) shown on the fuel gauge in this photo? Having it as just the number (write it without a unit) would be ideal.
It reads 0.875
